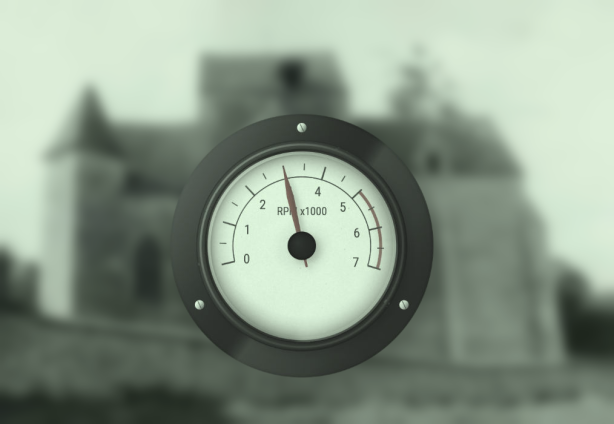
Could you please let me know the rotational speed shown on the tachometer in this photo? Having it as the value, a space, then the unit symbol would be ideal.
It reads 3000 rpm
